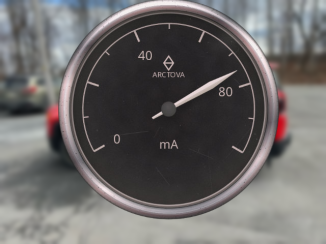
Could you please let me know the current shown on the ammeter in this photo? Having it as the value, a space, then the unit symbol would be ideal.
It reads 75 mA
